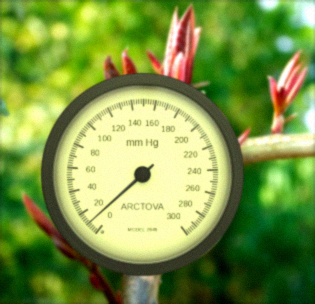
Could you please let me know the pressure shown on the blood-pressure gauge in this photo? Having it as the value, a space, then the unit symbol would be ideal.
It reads 10 mmHg
